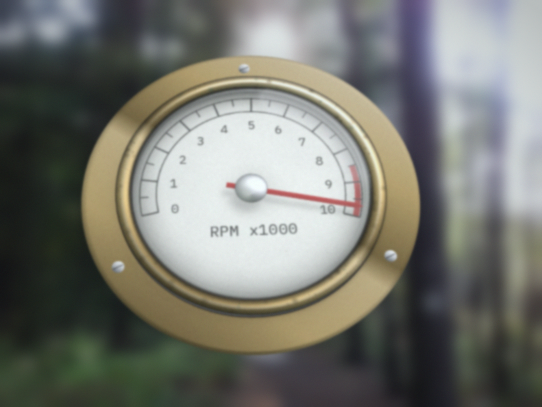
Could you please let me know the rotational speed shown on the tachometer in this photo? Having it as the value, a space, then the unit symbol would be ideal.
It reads 9750 rpm
